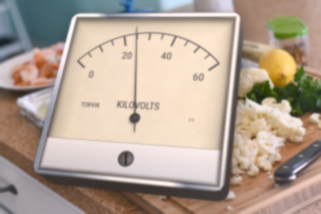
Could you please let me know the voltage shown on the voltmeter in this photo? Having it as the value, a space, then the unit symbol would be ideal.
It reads 25 kV
